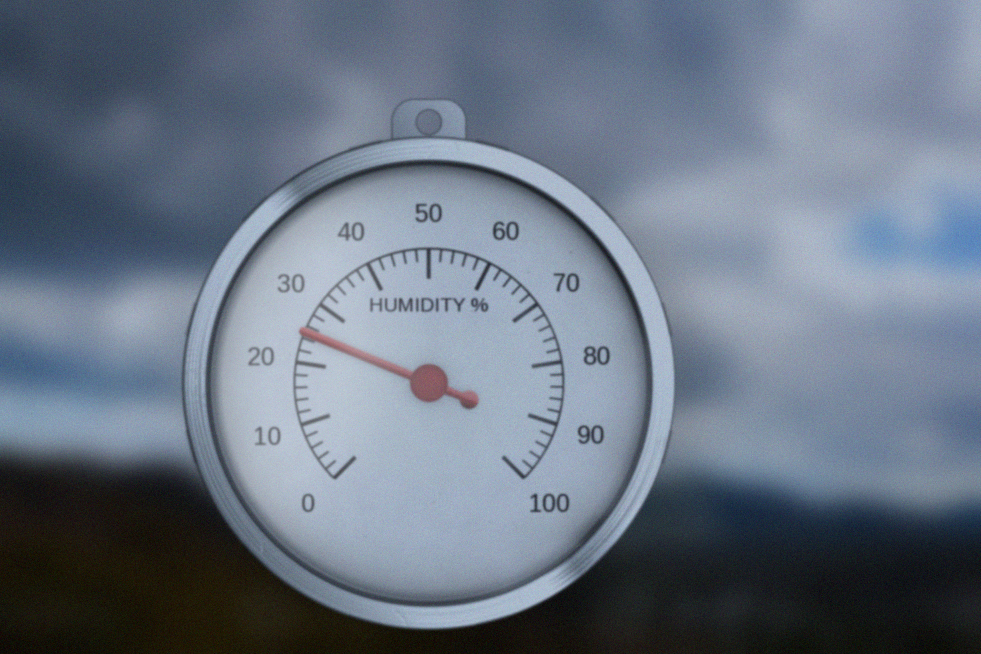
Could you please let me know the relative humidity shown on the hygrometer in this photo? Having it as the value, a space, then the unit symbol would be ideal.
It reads 25 %
